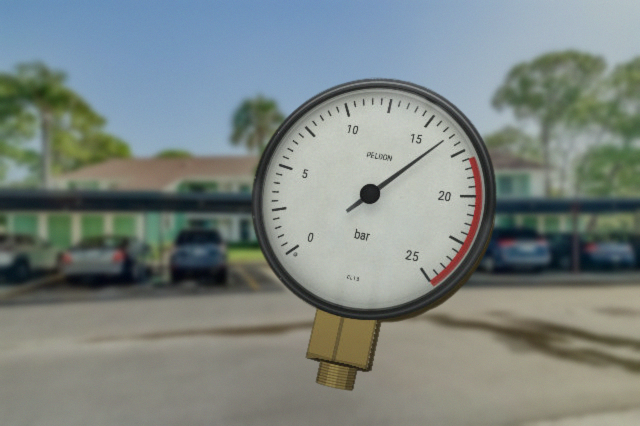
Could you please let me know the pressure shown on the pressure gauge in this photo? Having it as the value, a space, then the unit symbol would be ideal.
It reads 16.5 bar
